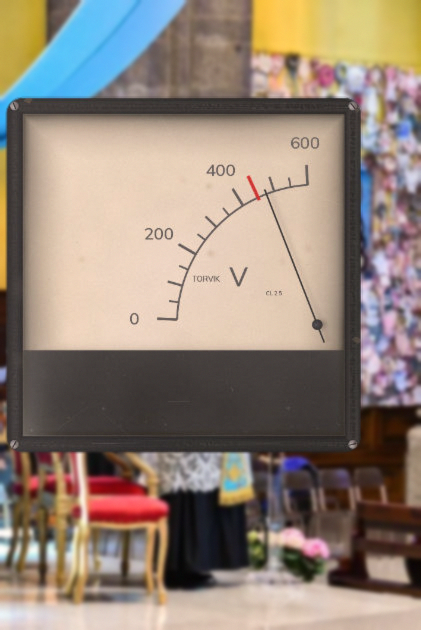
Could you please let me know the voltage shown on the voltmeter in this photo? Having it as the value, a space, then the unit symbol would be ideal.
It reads 475 V
